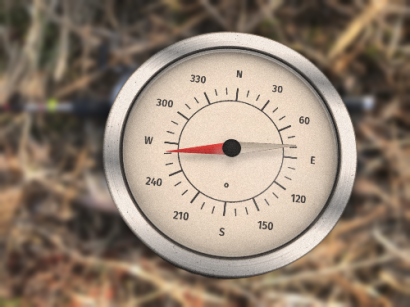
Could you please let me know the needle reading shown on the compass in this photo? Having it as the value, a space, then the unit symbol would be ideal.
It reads 260 °
